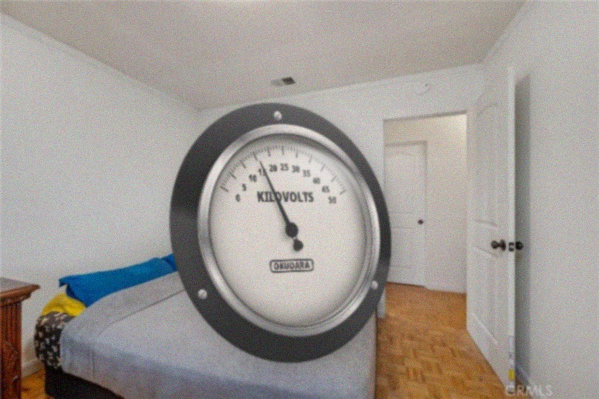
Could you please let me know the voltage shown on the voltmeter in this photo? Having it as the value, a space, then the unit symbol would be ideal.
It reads 15 kV
